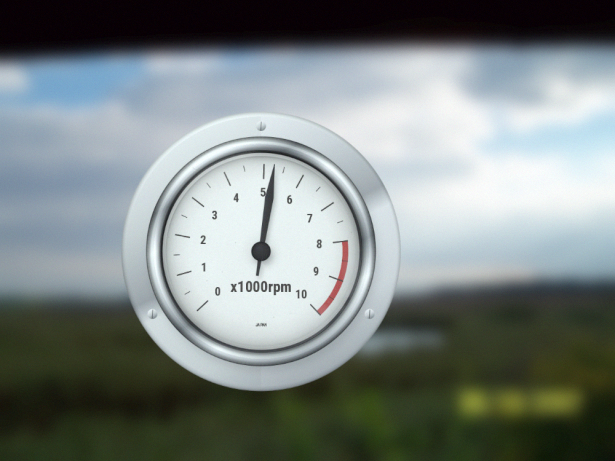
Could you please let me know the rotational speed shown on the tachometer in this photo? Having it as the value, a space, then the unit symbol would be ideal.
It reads 5250 rpm
